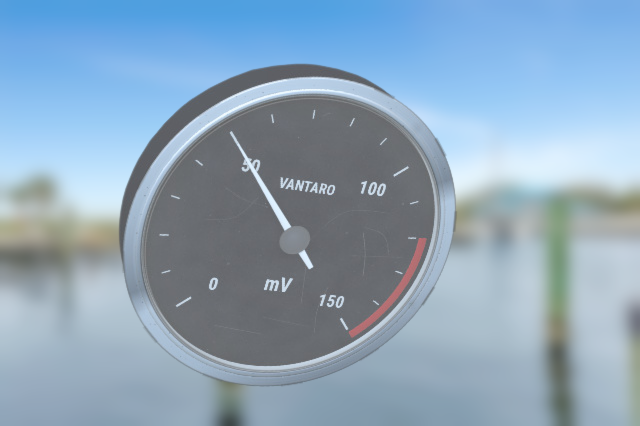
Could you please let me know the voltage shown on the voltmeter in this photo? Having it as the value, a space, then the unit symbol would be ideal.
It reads 50 mV
